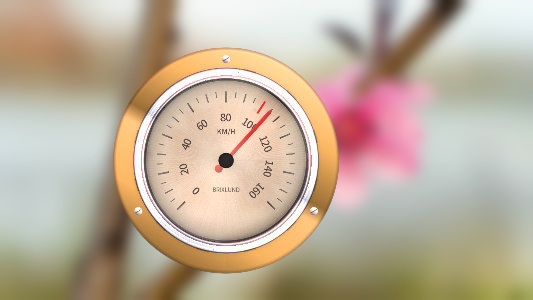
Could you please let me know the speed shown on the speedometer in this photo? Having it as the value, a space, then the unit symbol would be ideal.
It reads 105 km/h
